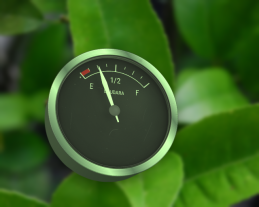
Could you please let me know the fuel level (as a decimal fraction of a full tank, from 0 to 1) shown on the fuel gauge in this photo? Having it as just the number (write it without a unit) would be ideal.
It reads 0.25
